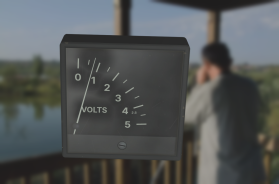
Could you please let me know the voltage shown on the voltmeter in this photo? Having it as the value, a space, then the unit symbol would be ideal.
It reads 0.75 V
